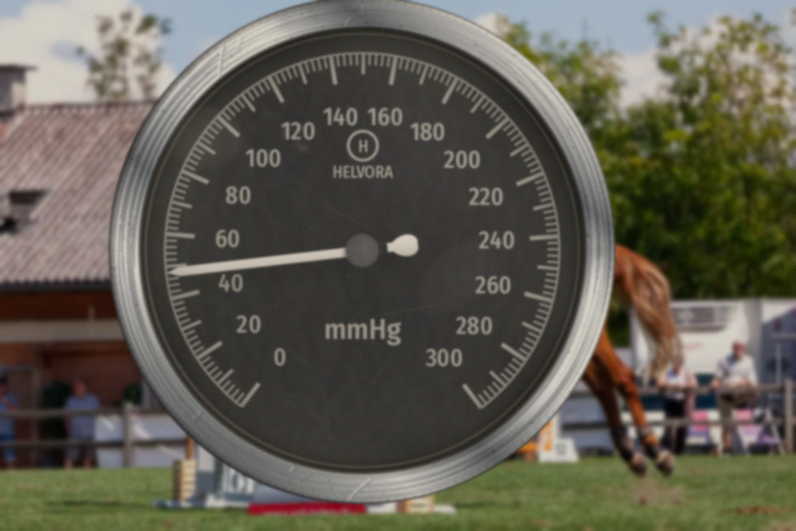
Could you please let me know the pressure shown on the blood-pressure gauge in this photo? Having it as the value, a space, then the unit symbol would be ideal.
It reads 48 mmHg
